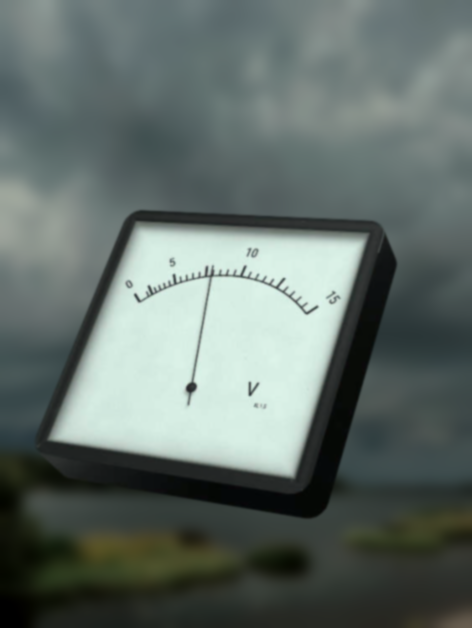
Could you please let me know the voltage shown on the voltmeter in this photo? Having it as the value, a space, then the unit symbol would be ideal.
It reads 8 V
